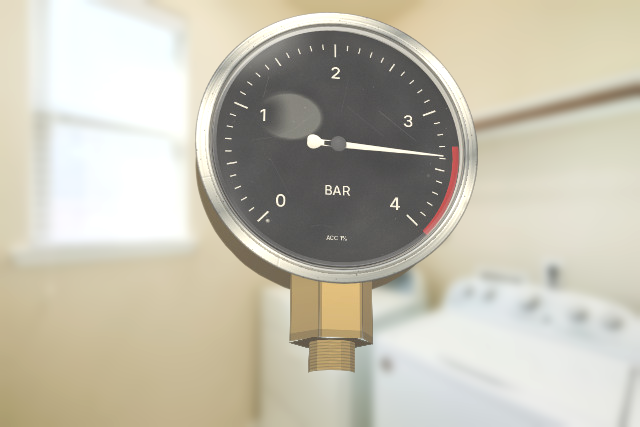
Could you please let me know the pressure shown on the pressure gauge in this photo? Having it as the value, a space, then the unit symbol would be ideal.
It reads 3.4 bar
